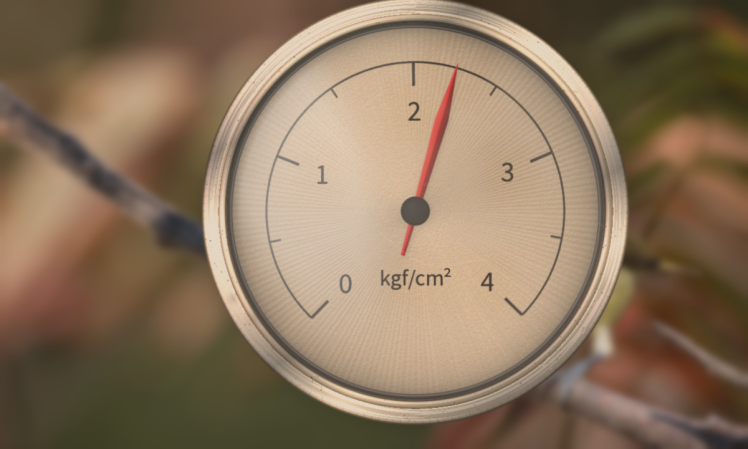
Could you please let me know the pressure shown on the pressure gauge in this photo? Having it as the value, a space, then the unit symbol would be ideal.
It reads 2.25 kg/cm²
